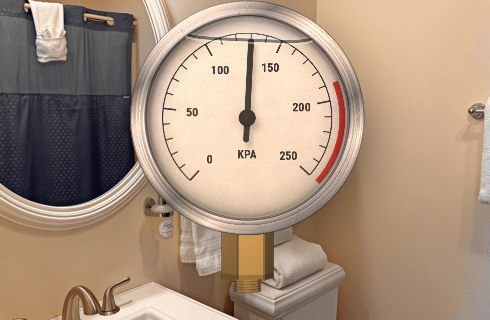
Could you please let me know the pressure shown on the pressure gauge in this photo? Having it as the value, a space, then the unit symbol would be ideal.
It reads 130 kPa
